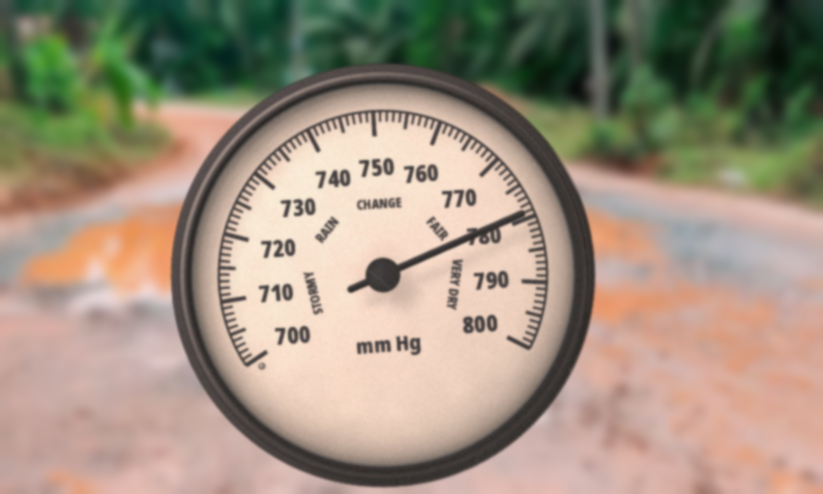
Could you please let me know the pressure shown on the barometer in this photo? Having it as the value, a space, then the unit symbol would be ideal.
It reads 779 mmHg
